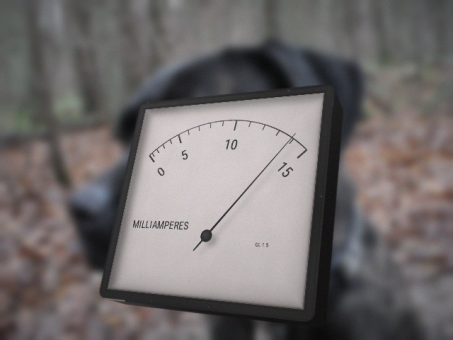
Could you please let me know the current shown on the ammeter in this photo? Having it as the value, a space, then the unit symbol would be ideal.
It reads 14 mA
